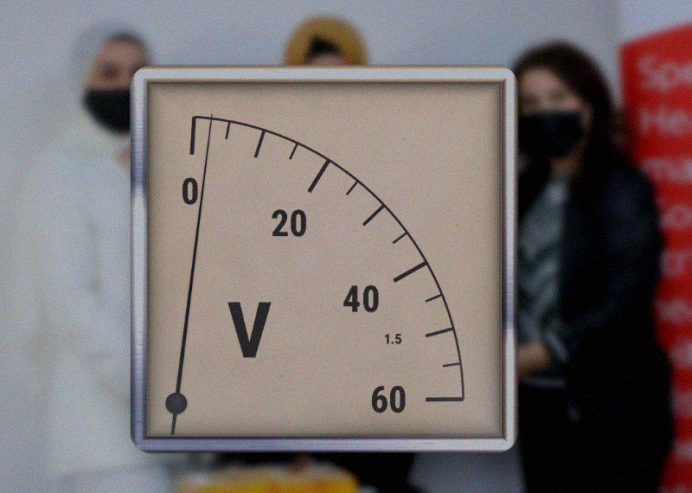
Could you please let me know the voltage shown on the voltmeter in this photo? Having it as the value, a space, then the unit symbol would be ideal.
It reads 2.5 V
